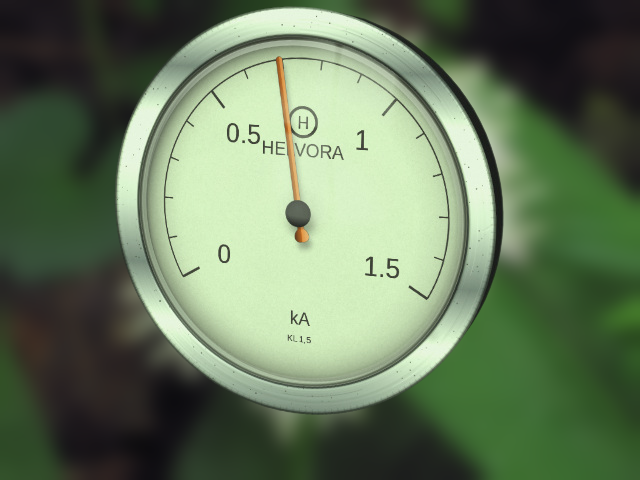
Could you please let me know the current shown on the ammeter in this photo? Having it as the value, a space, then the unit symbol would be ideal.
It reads 0.7 kA
